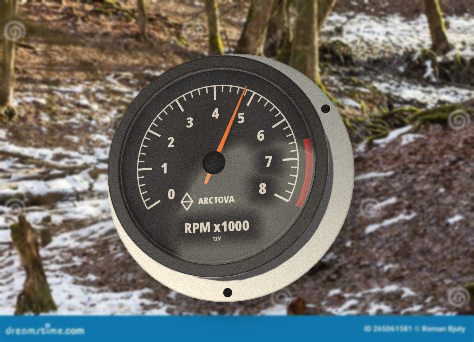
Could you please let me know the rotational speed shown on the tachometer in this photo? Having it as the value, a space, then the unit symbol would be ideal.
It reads 4800 rpm
